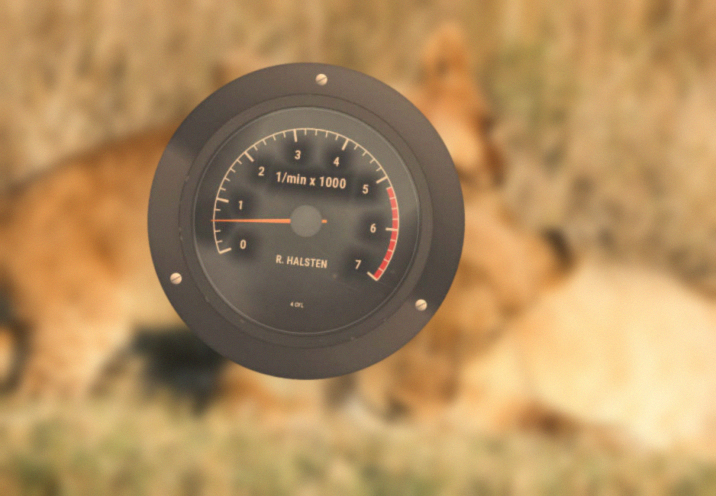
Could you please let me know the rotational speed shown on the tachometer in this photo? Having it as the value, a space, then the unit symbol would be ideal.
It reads 600 rpm
